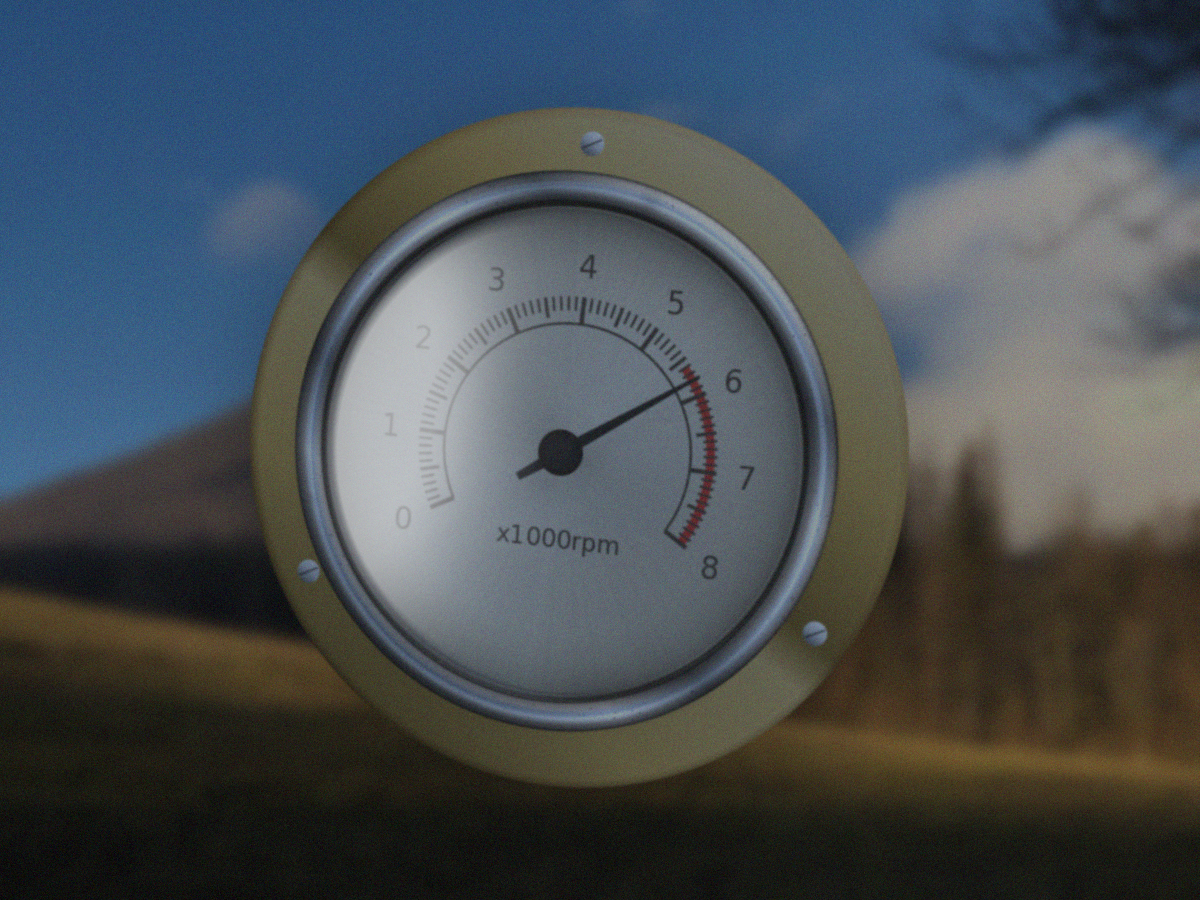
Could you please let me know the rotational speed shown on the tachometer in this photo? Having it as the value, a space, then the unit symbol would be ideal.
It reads 5800 rpm
